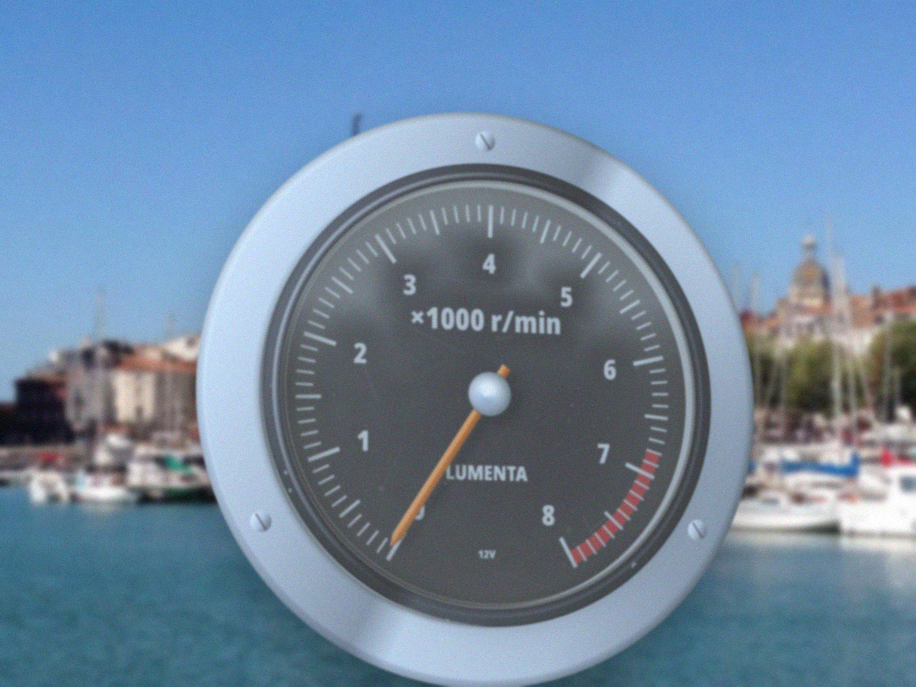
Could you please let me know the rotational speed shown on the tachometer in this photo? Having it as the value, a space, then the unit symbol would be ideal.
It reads 50 rpm
